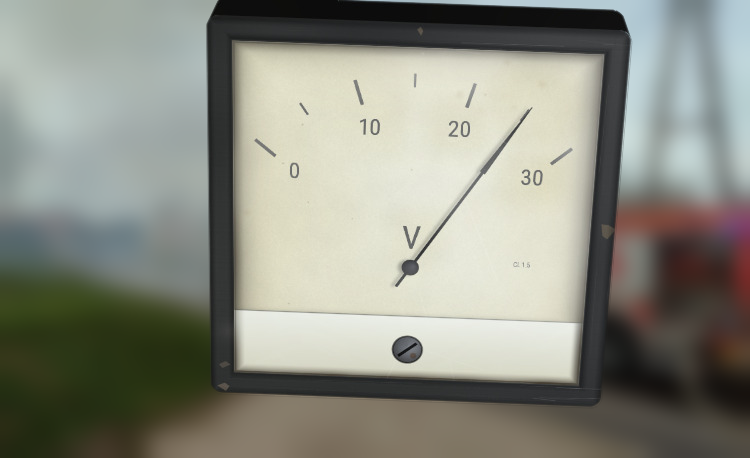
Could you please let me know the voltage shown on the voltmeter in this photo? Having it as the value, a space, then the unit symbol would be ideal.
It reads 25 V
